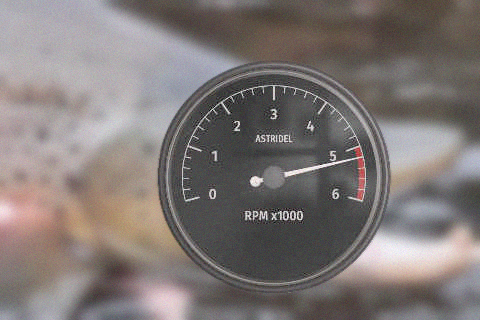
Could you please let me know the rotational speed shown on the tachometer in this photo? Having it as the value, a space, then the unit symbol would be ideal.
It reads 5200 rpm
